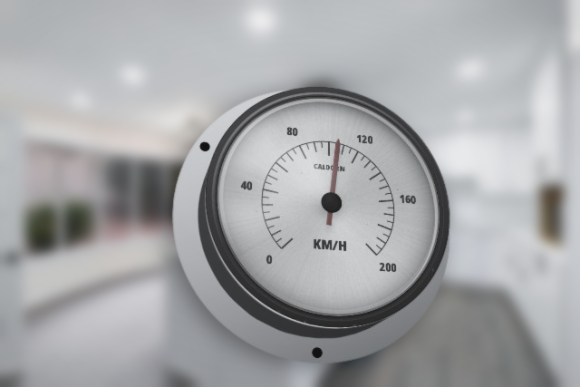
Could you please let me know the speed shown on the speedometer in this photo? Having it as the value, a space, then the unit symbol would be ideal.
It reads 105 km/h
